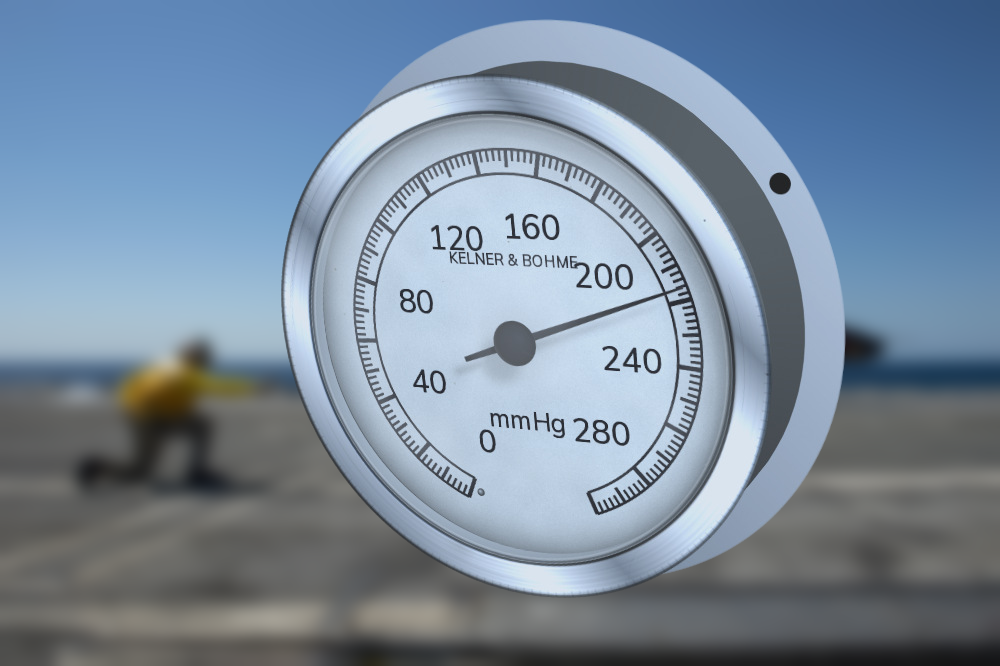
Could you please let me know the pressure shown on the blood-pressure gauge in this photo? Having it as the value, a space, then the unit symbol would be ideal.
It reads 216 mmHg
